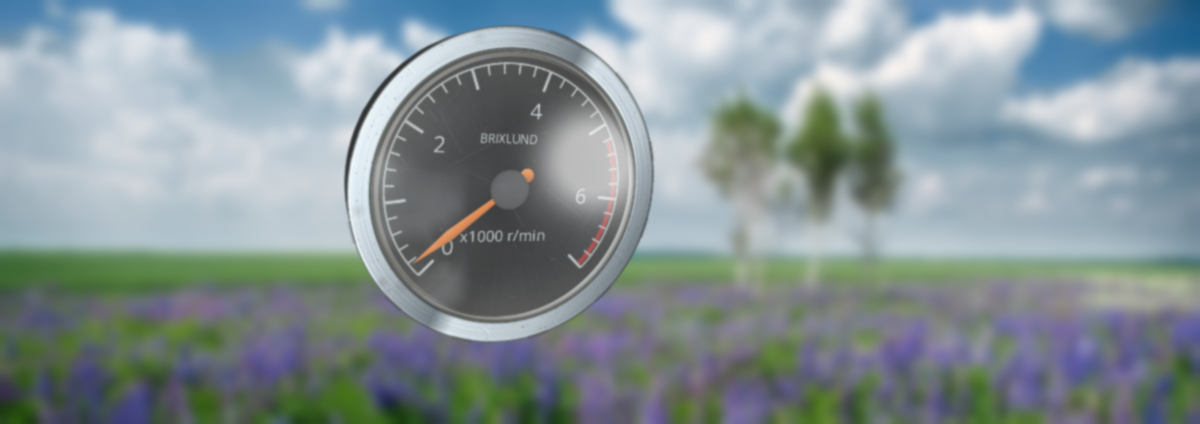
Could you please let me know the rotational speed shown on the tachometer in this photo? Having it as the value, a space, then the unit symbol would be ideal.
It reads 200 rpm
